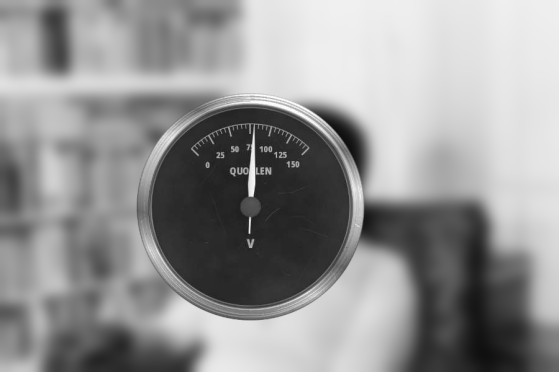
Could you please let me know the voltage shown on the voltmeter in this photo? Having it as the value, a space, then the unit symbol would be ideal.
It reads 80 V
